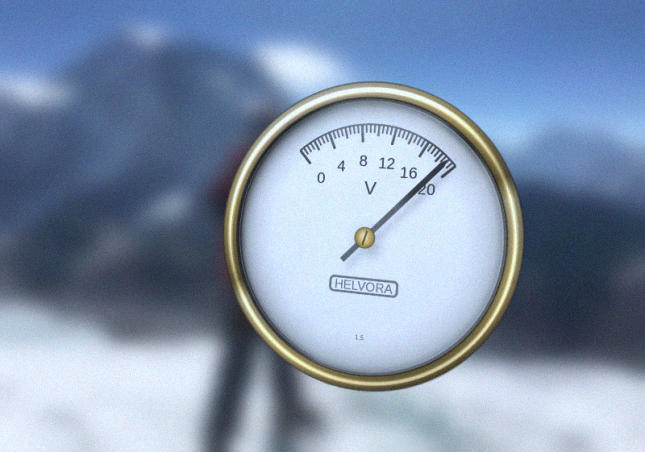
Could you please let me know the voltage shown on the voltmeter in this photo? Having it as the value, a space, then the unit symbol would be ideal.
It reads 19 V
